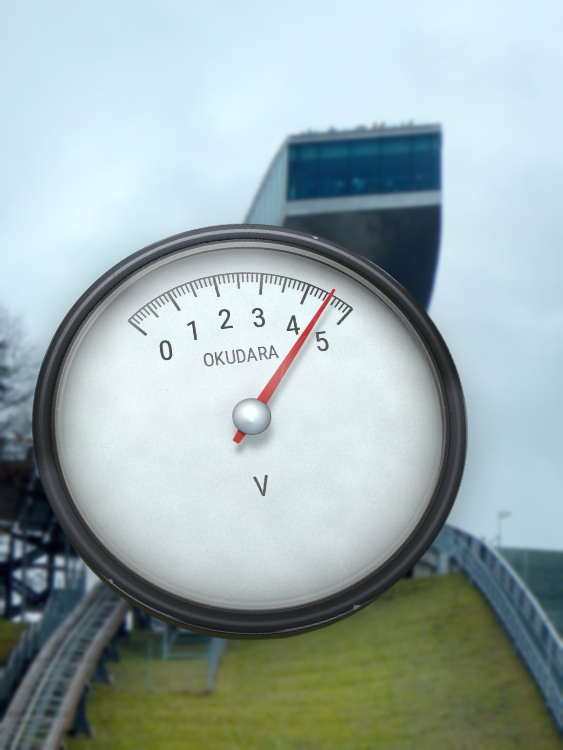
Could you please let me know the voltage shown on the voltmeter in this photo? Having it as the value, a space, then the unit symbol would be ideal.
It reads 4.5 V
